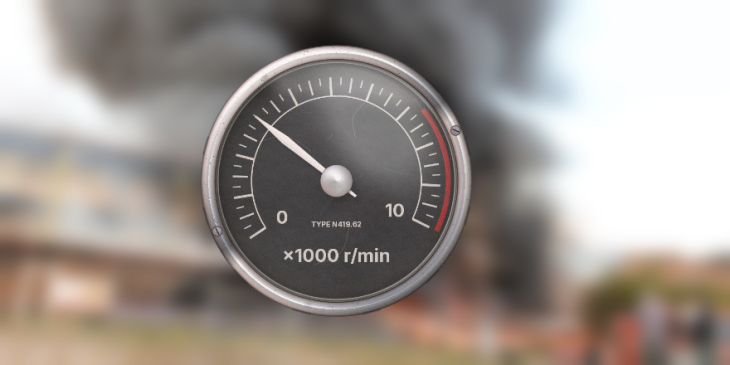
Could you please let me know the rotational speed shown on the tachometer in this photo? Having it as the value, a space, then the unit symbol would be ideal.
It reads 3000 rpm
